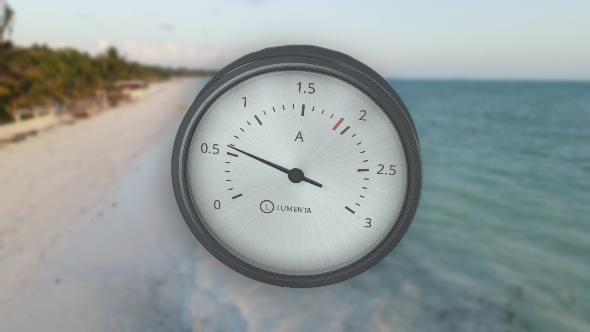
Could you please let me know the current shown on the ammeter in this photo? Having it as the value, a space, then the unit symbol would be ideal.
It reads 0.6 A
